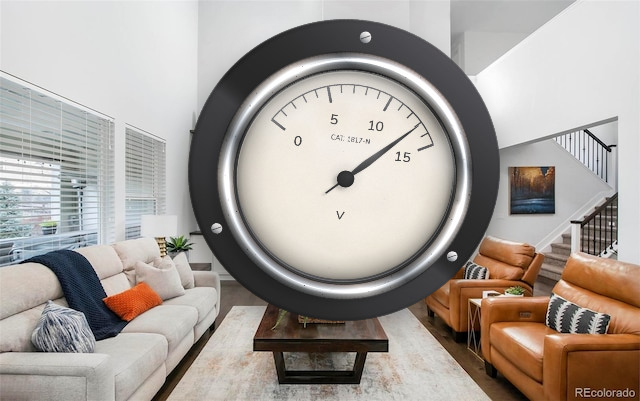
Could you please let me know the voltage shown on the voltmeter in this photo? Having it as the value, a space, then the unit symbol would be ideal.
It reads 13 V
